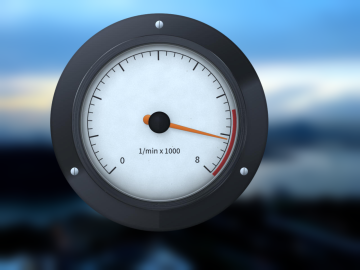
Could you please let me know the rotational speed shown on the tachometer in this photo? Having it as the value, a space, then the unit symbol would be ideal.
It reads 7100 rpm
